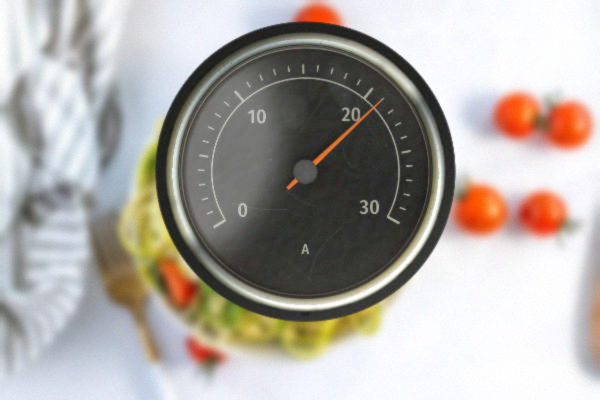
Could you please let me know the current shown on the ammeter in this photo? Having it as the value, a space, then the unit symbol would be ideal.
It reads 21 A
